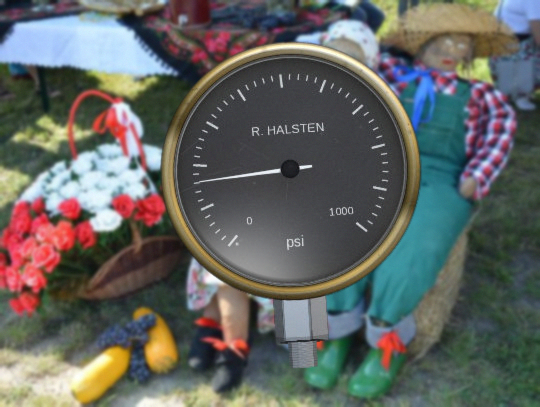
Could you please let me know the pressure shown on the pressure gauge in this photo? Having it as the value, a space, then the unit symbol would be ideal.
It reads 160 psi
